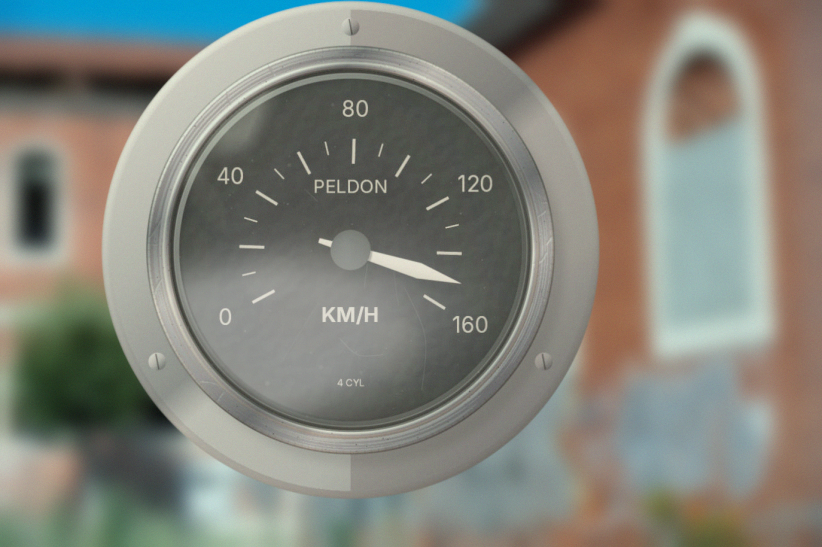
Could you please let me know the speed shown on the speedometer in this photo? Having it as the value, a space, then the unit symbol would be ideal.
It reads 150 km/h
